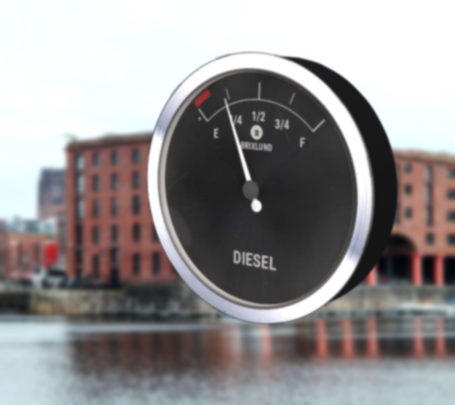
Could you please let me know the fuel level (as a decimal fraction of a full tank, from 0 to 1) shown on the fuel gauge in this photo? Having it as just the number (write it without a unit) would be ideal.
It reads 0.25
